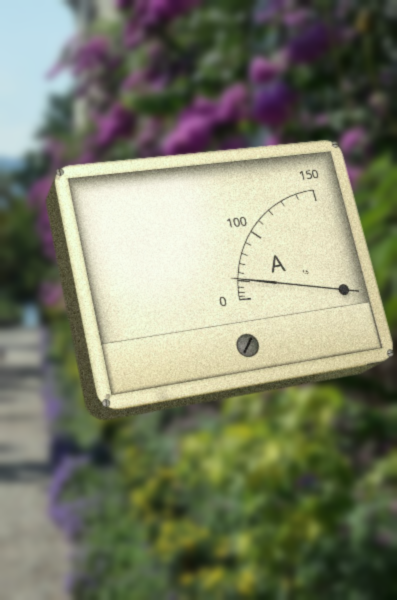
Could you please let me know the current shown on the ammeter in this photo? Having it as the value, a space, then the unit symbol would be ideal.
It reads 50 A
